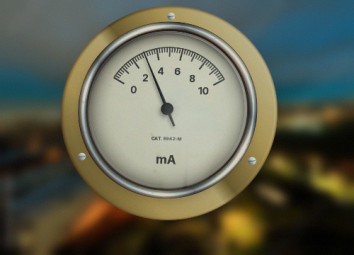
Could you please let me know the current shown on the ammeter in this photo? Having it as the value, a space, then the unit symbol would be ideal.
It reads 3 mA
